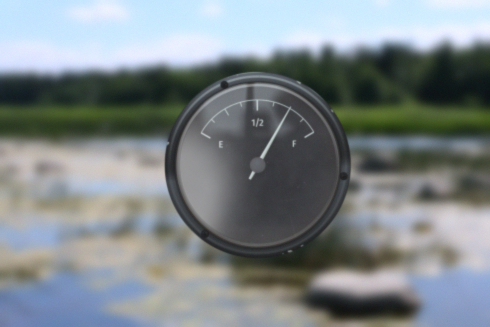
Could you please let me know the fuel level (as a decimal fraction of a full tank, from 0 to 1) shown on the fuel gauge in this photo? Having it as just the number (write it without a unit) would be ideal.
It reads 0.75
